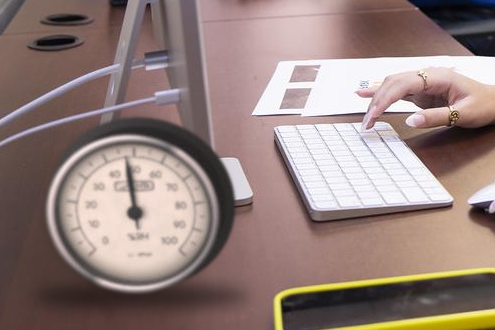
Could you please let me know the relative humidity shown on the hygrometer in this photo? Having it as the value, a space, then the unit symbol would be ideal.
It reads 47.5 %
